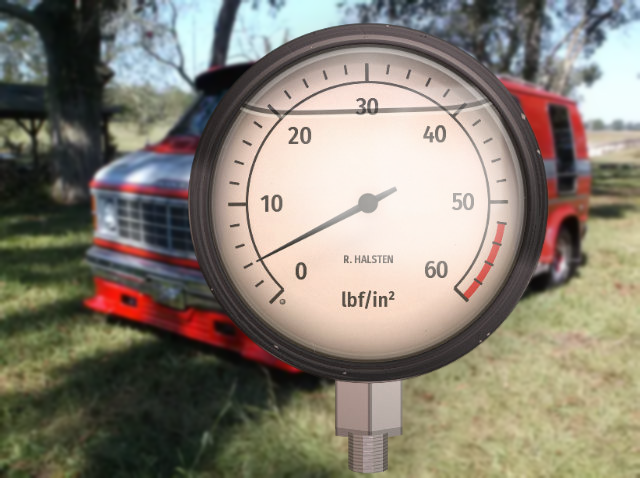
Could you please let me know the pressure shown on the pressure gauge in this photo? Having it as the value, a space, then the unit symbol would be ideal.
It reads 4 psi
